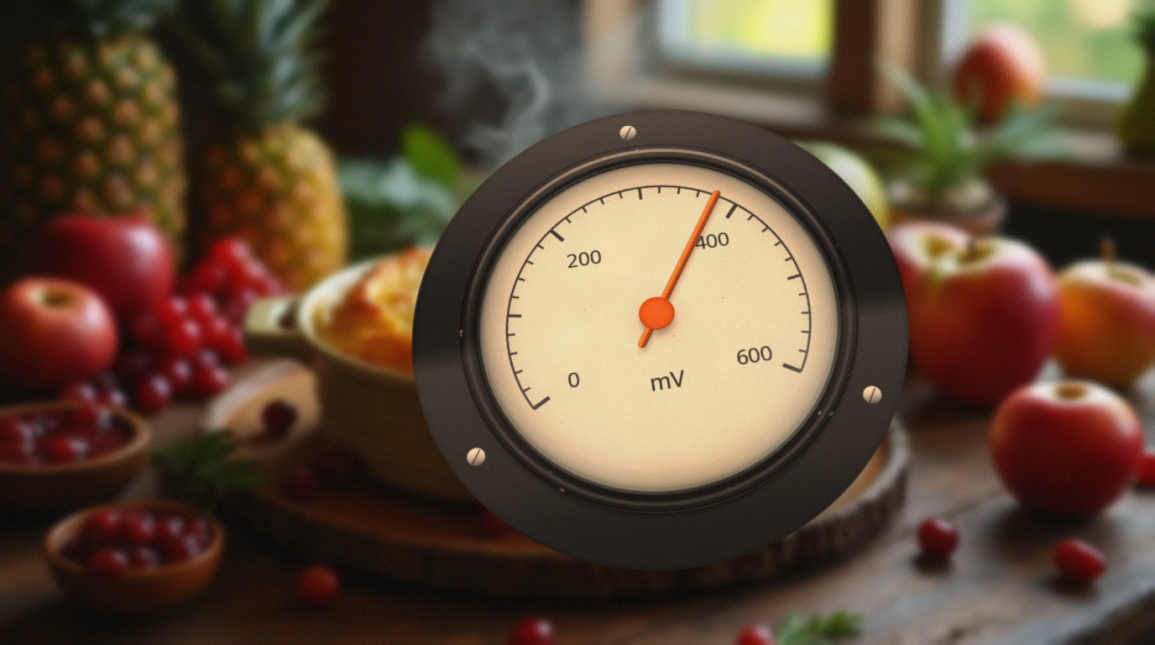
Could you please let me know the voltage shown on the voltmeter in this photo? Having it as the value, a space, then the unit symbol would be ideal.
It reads 380 mV
